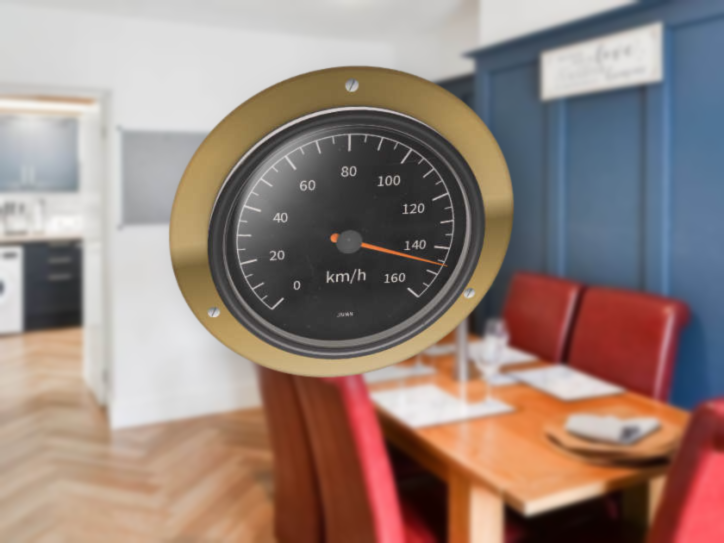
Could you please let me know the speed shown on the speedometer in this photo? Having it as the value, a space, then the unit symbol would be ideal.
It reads 145 km/h
